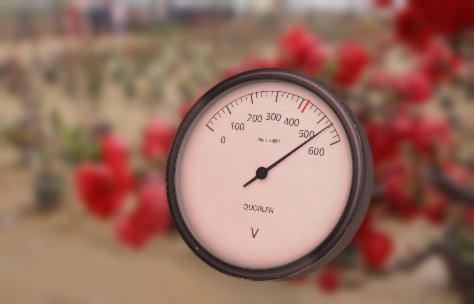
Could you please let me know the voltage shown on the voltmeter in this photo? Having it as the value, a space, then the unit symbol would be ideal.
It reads 540 V
